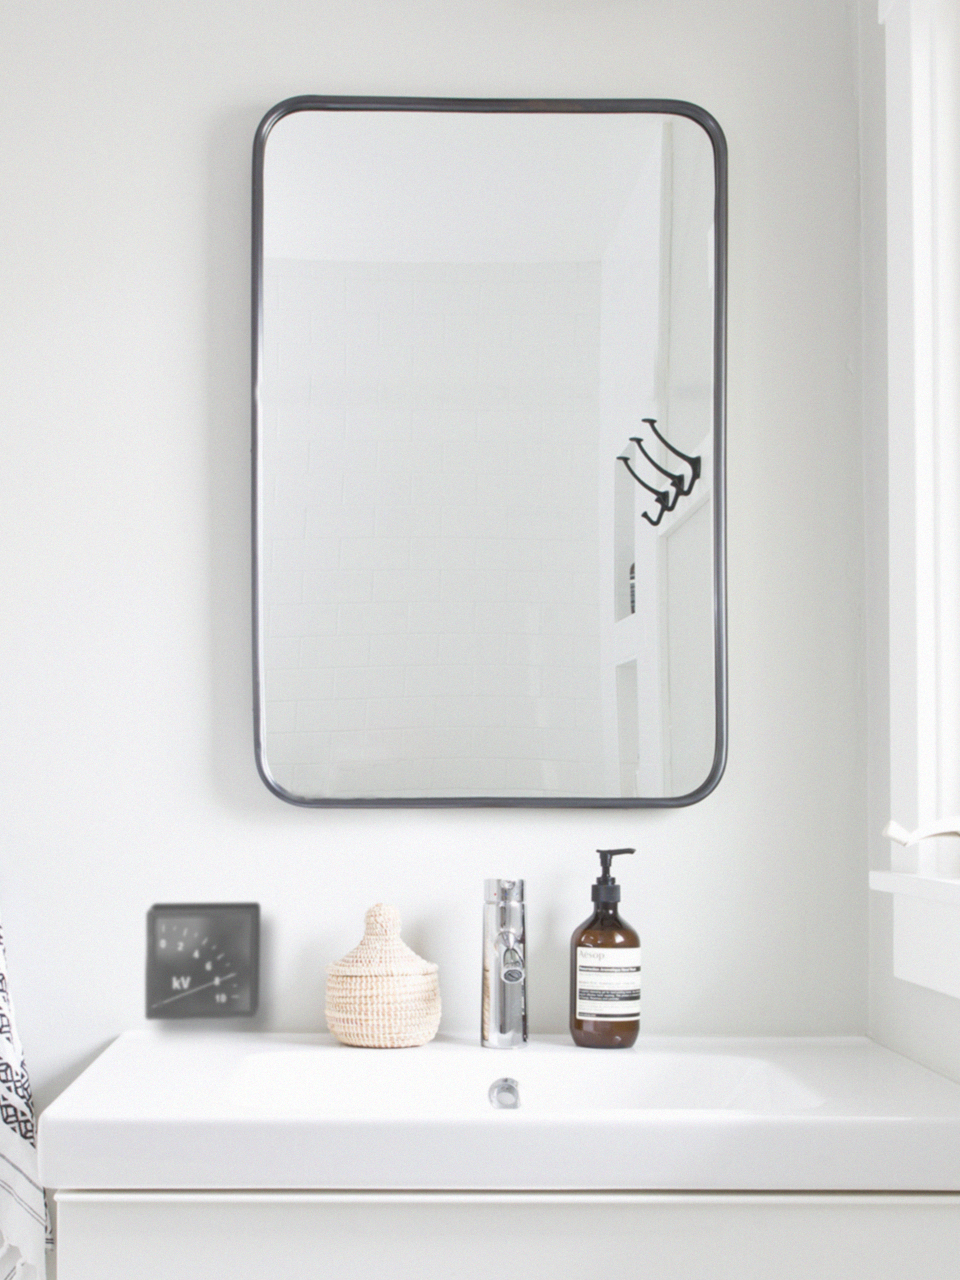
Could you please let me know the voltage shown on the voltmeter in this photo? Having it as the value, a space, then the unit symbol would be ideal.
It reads 8 kV
